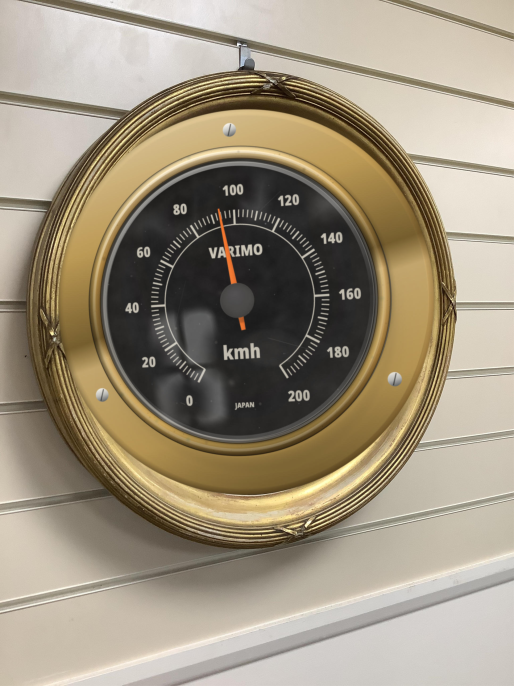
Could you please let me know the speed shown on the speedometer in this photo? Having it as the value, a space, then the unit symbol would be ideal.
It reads 94 km/h
